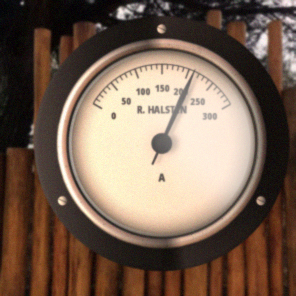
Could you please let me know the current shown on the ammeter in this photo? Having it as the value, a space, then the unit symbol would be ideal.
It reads 210 A
